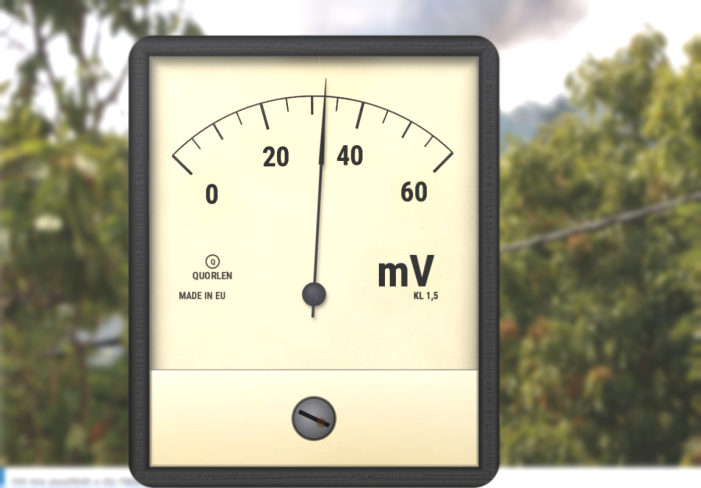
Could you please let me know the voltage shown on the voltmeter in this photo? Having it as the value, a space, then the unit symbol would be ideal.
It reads 32.5 mV
